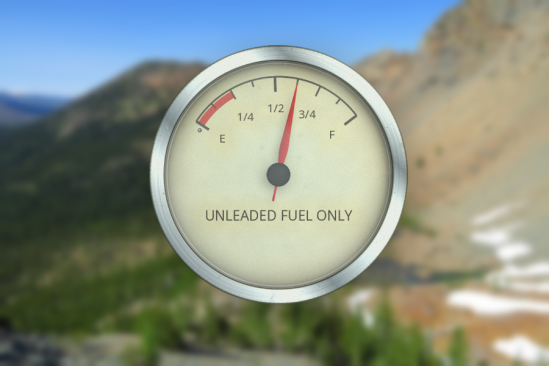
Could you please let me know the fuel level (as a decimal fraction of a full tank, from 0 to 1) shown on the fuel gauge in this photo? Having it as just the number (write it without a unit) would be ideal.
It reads 0.625
